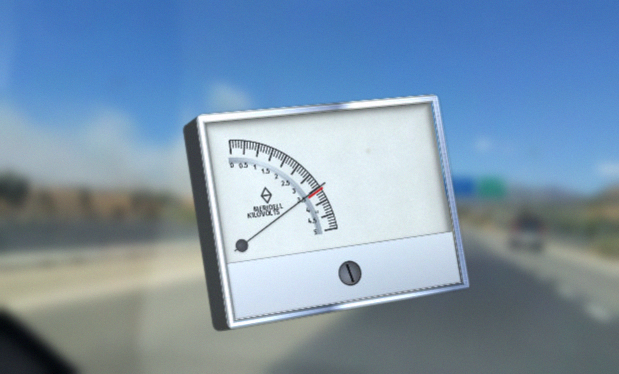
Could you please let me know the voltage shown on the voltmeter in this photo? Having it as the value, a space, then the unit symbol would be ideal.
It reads 3.5 kV
